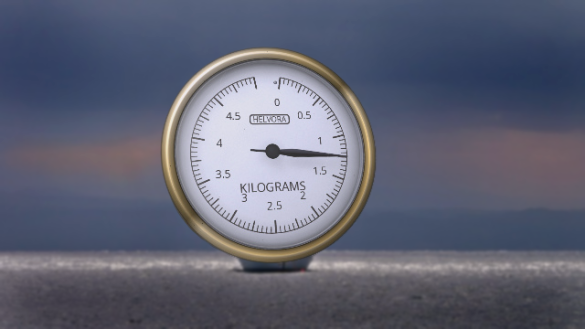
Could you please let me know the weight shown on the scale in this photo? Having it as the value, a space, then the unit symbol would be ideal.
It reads 1.25 kg
